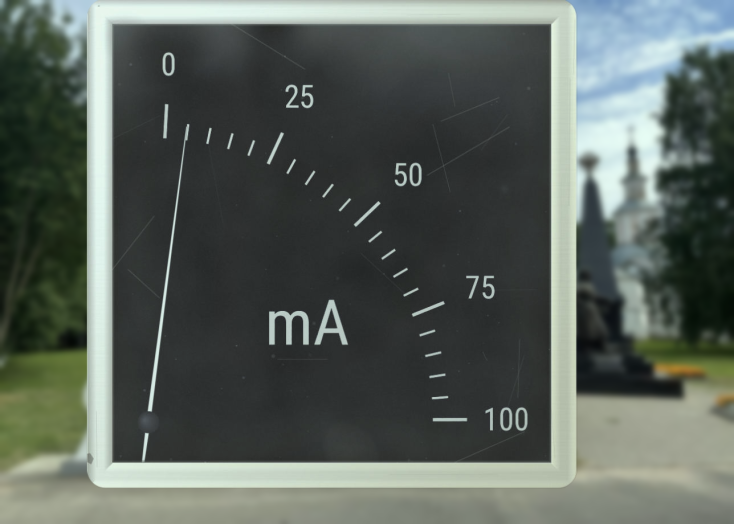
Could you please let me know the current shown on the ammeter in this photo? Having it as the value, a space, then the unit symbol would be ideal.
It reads 5 mA
